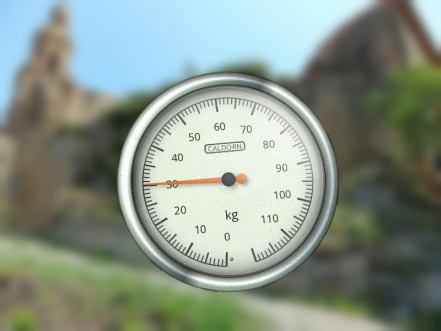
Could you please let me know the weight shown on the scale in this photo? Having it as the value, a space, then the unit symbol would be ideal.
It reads 30 kg
